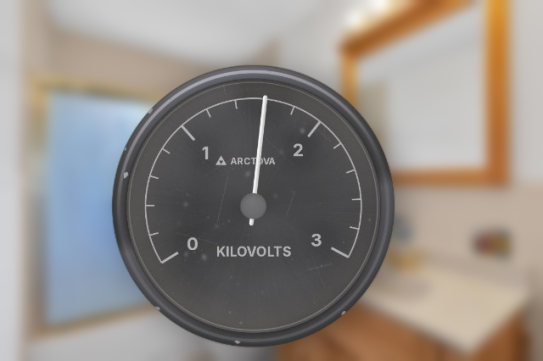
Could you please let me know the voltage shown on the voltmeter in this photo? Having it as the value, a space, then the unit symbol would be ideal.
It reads 1.6 kV
